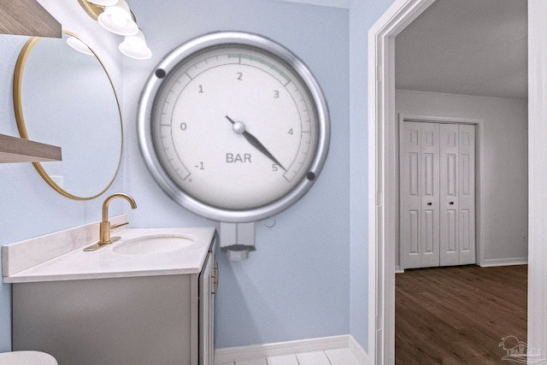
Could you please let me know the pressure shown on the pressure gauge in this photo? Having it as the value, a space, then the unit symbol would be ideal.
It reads 4.9 bar
